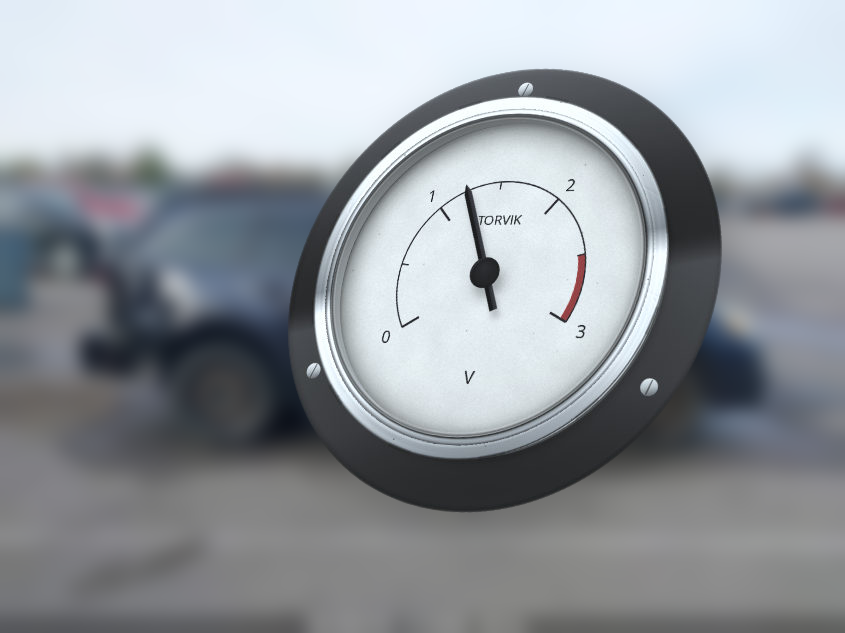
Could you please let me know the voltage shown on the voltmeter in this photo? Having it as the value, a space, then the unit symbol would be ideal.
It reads 1.25 V
